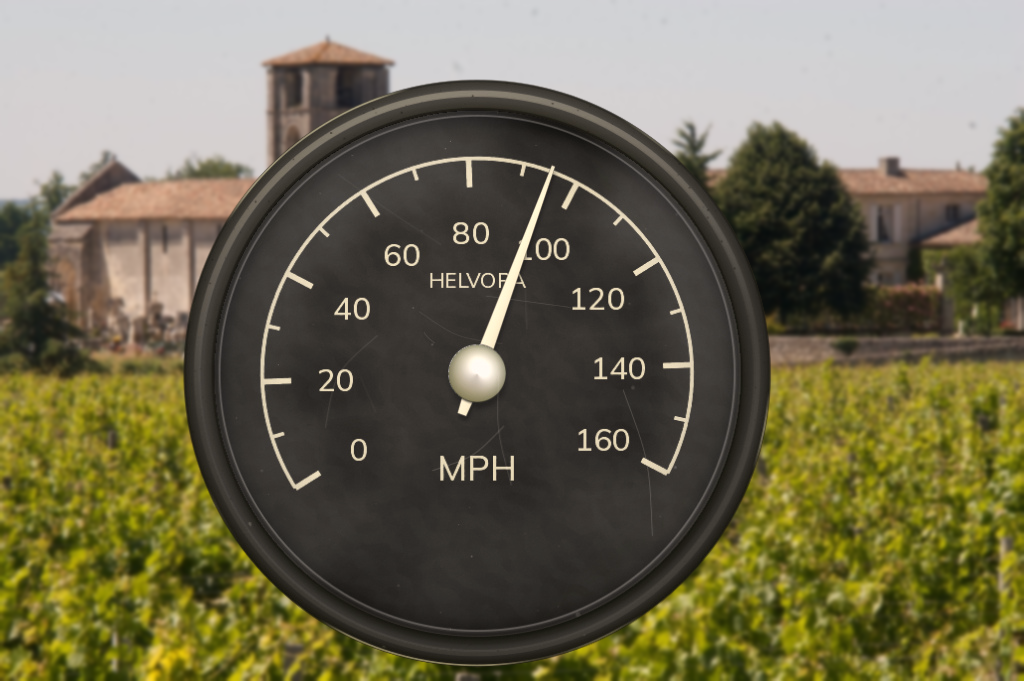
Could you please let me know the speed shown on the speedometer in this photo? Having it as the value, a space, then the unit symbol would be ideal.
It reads 95 mph
